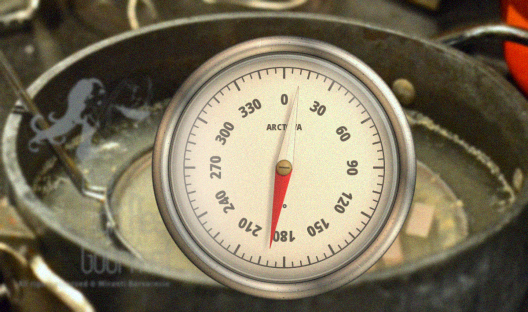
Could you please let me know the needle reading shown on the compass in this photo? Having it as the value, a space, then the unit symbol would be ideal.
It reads 190 °
